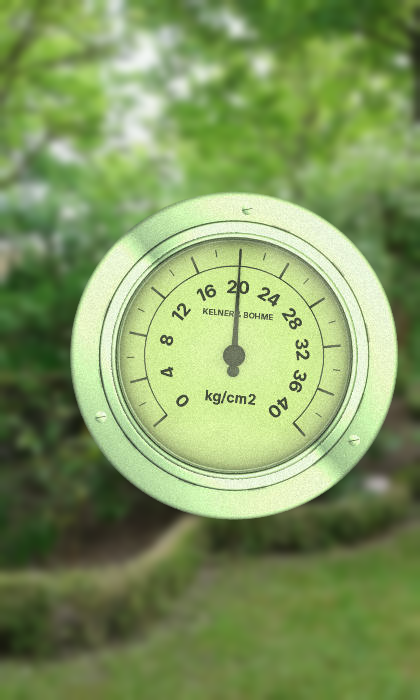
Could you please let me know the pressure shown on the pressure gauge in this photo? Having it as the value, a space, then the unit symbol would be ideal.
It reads 20 kg/cm²
